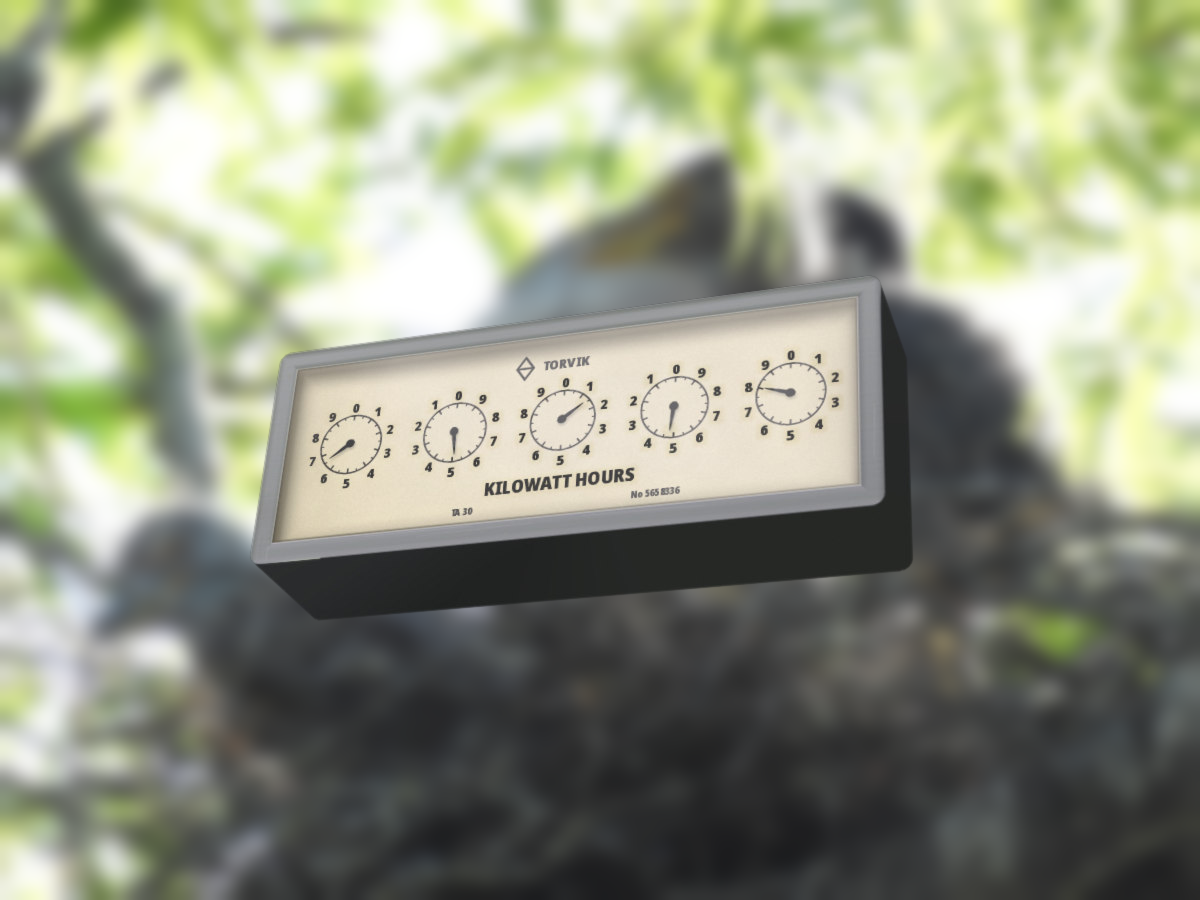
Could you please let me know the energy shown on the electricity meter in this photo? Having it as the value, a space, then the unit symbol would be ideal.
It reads 65148 kWh
